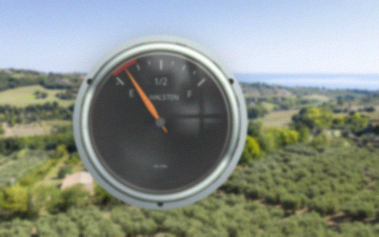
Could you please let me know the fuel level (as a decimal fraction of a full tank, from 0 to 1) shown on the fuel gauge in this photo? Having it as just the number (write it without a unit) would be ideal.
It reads 0.125
